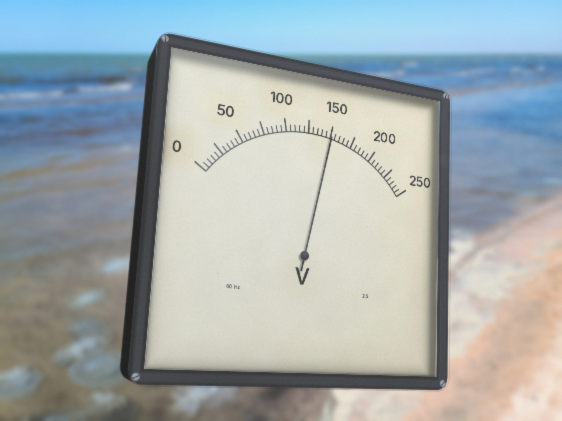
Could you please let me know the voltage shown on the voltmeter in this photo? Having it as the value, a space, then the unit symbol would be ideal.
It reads 150 V
